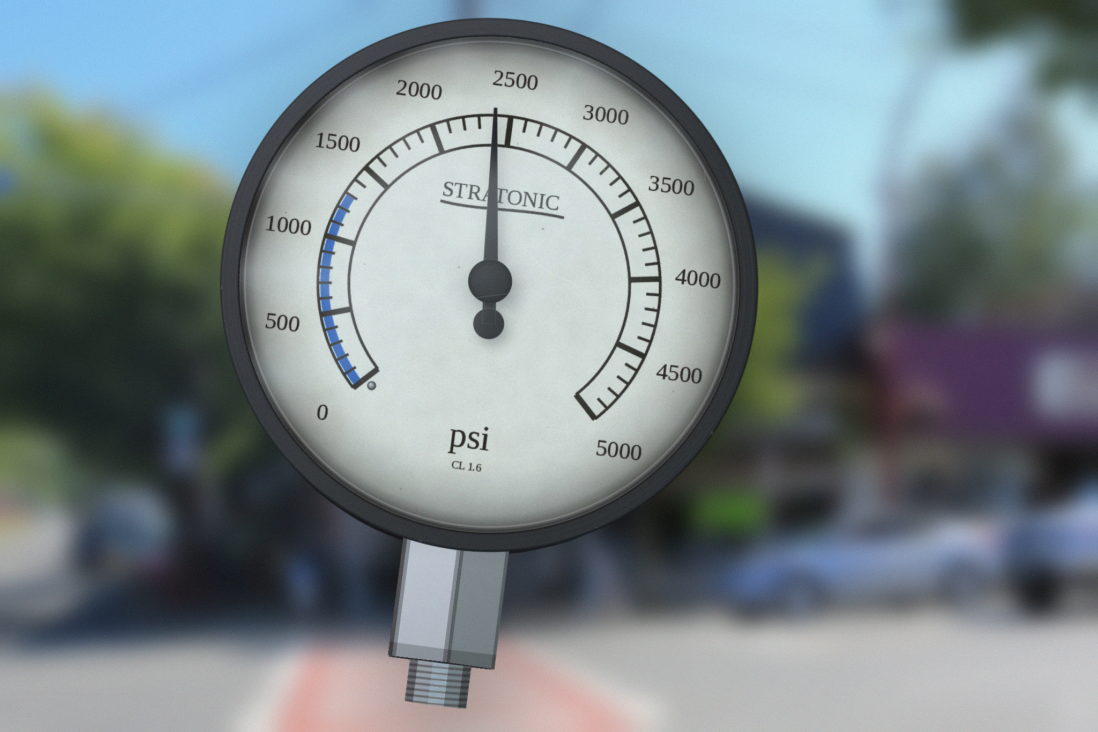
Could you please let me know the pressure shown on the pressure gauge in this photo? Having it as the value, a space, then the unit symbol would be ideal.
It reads 2400 psi
